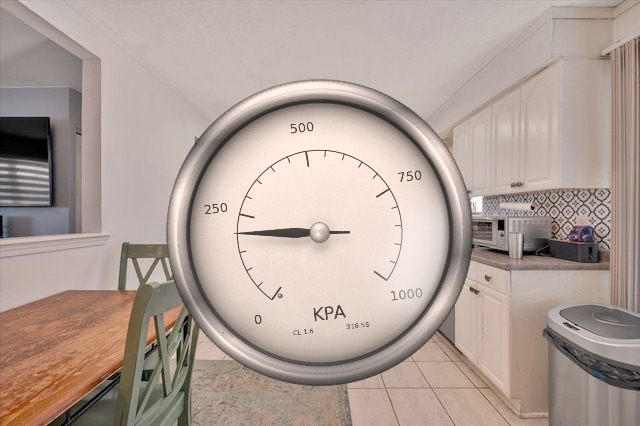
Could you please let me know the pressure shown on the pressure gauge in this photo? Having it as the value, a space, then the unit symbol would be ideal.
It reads 200 kPa
